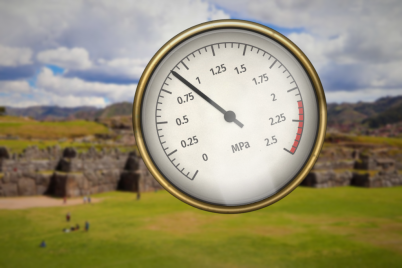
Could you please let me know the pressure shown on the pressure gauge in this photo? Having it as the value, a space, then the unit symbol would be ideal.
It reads 0.9 MPa
